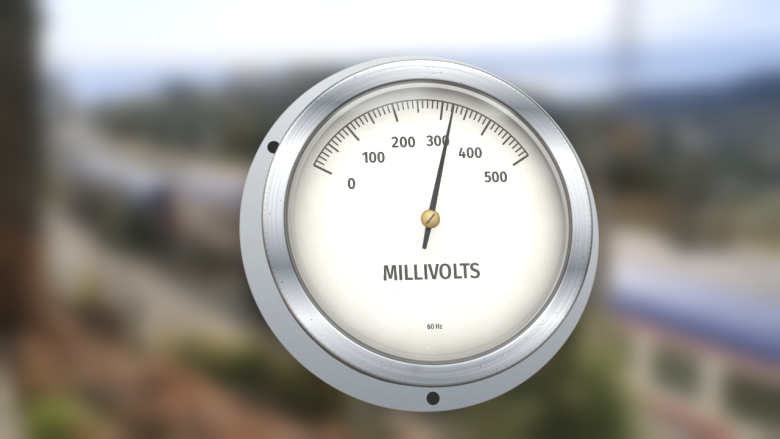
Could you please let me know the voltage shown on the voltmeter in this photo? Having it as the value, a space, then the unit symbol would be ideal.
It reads 320 mV
